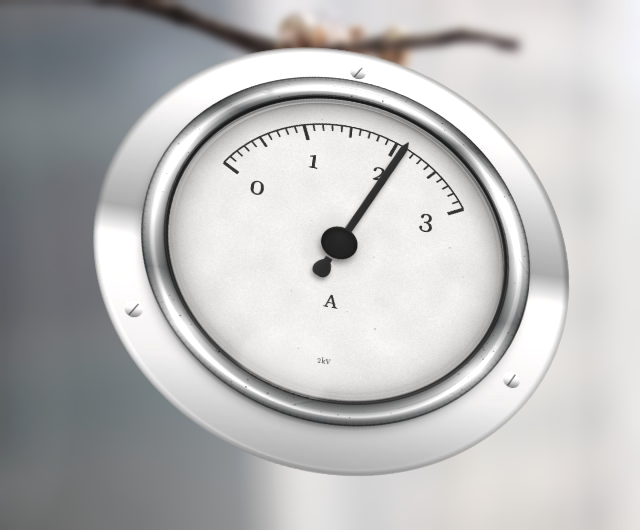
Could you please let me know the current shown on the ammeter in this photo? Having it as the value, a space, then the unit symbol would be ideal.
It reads 2.1 A
